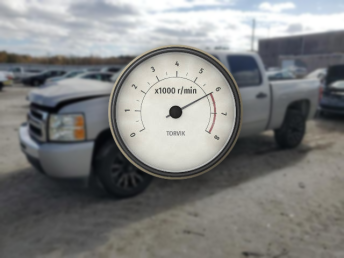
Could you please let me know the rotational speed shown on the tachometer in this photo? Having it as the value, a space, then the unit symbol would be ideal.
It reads 6000 rpm
